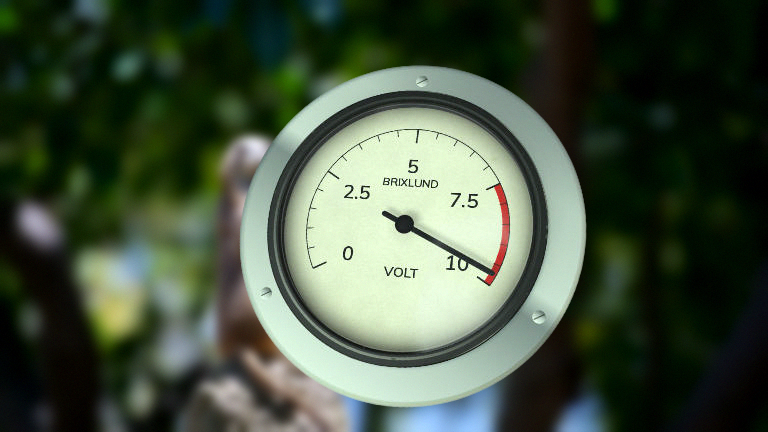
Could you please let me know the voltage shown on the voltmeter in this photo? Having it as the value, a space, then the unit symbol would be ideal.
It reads 9.75 V
